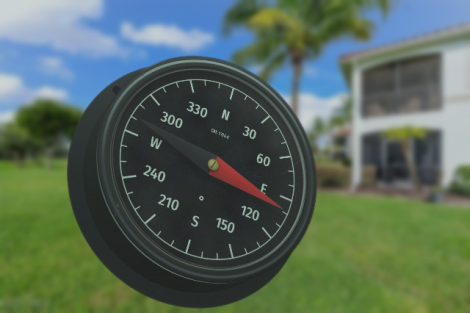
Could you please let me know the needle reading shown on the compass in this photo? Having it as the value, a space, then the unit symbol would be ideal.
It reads 100 °
